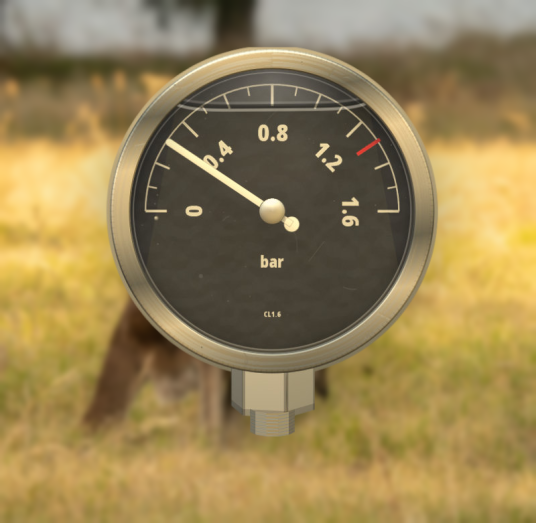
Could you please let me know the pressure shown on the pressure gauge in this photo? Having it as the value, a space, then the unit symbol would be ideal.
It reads 0.3 bar
